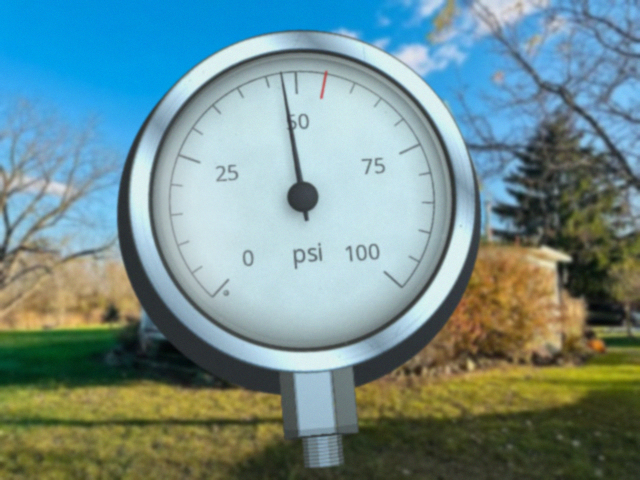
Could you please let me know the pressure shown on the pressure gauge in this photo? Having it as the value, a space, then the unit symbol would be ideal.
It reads 47.5 psi
